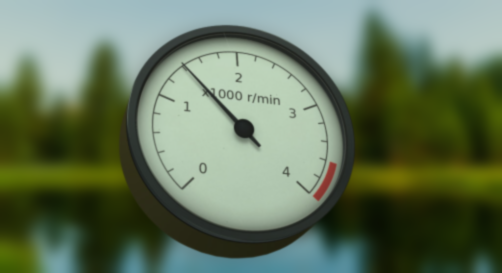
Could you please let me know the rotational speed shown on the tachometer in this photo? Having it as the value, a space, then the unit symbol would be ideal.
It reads 1400 rpm
